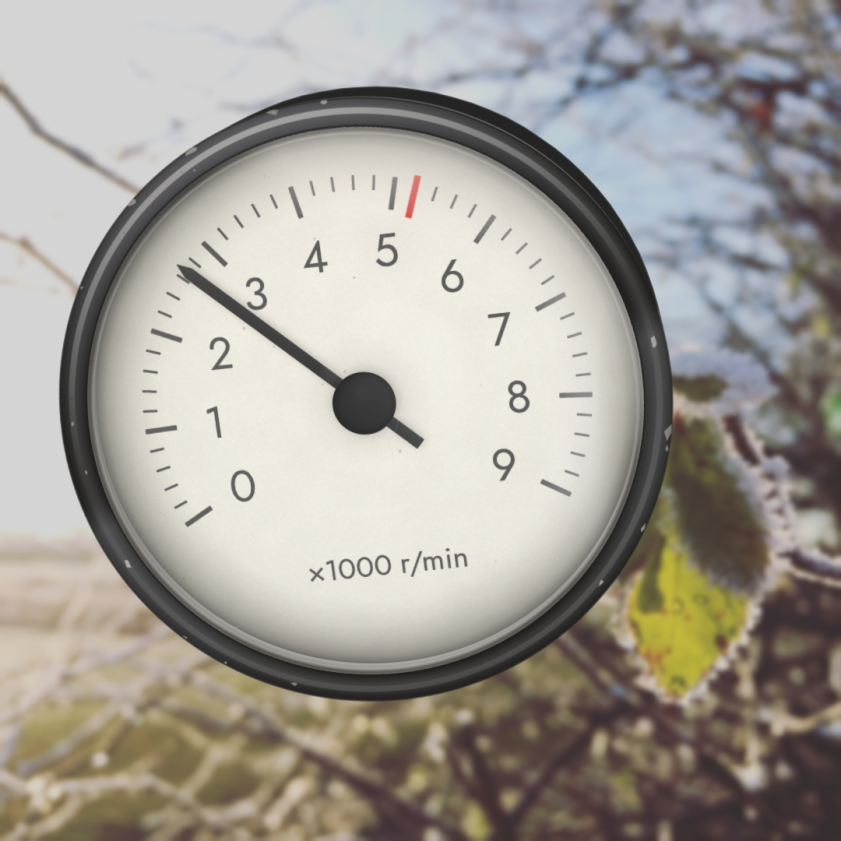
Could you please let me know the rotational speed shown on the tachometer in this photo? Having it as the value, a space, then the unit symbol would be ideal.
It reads 2700 rpm
